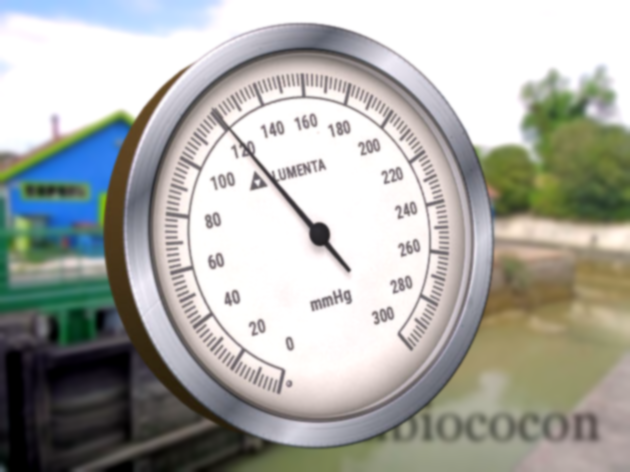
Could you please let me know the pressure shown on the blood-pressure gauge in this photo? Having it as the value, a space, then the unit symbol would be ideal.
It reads 120 mmHg
